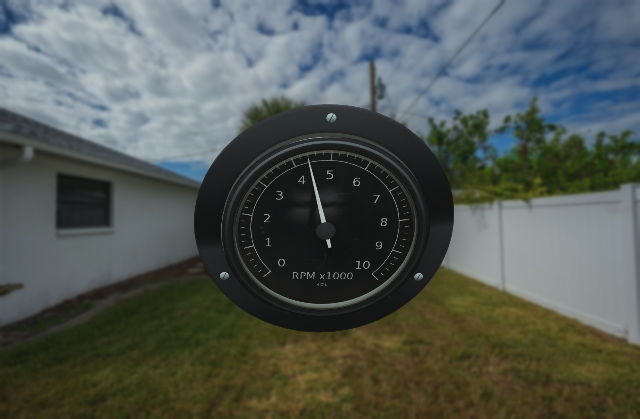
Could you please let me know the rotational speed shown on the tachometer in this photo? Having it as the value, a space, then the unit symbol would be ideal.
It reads 4400 rpm
